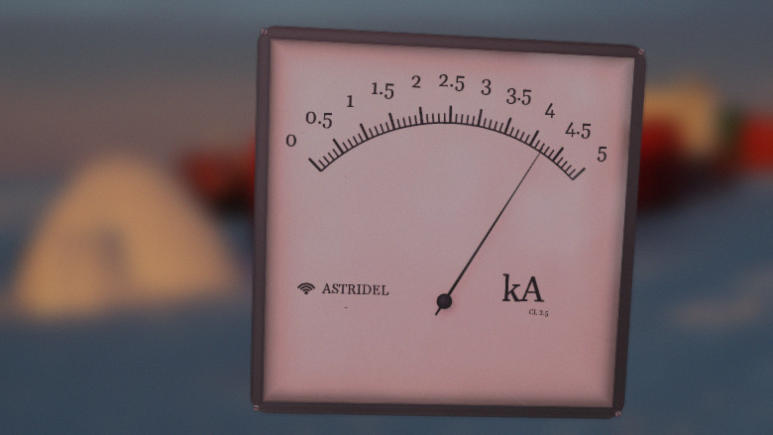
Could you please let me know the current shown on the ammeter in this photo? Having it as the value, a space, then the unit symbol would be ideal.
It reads 4.2 kA
